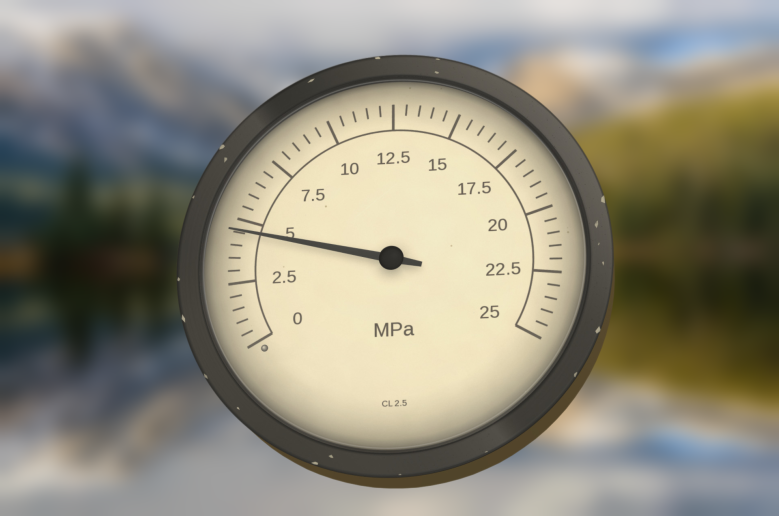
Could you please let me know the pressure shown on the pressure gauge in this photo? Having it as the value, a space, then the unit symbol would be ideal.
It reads 4.5 MPa
